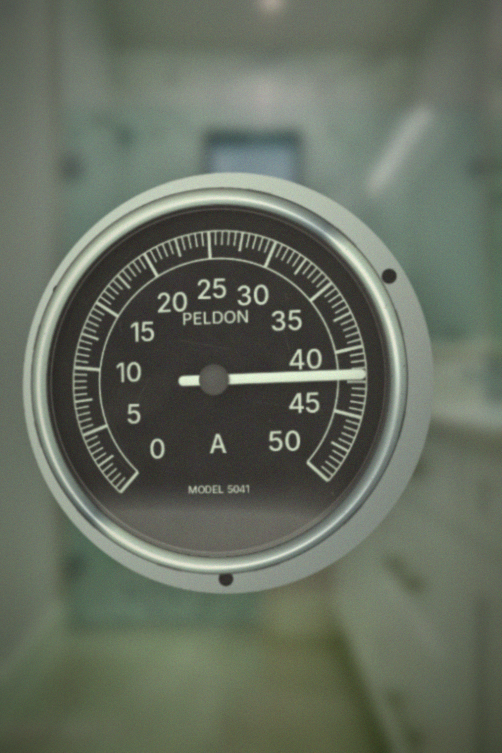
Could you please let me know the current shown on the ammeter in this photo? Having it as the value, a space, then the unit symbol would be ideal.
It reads 42 A
